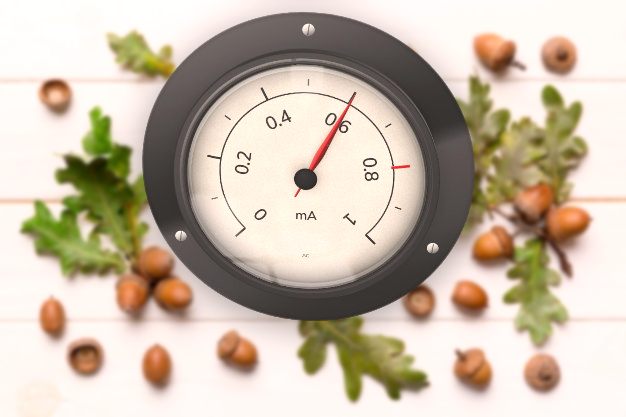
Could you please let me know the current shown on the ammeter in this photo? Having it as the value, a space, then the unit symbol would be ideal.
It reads 0.6 mA
